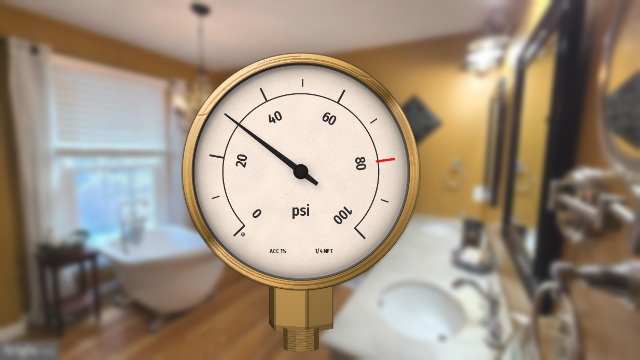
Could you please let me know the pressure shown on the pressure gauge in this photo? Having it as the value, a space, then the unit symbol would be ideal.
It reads 30 psi
